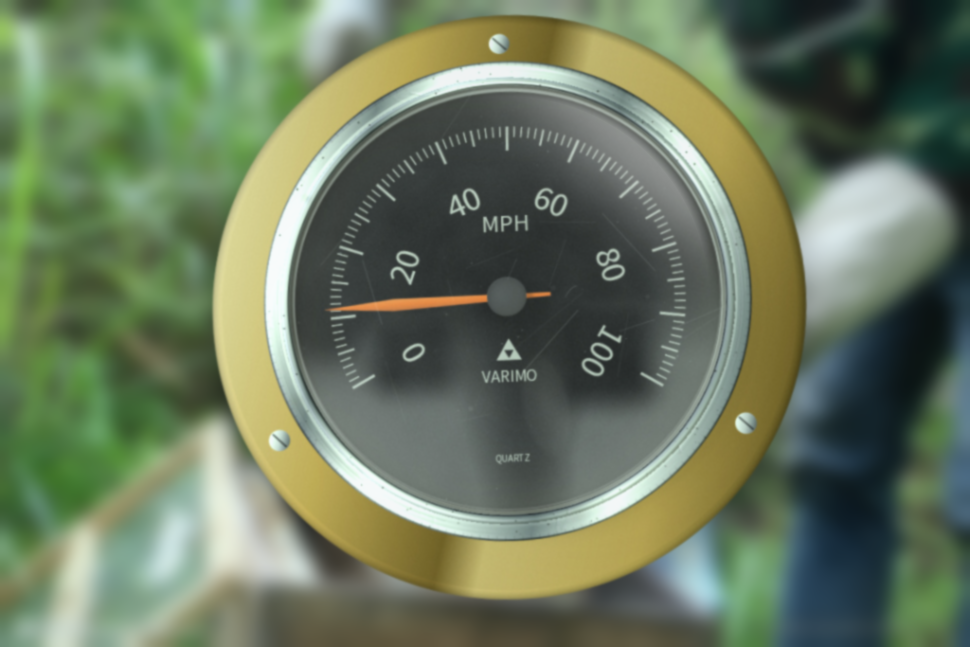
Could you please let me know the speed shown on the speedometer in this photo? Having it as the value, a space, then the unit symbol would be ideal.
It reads 11 mph
